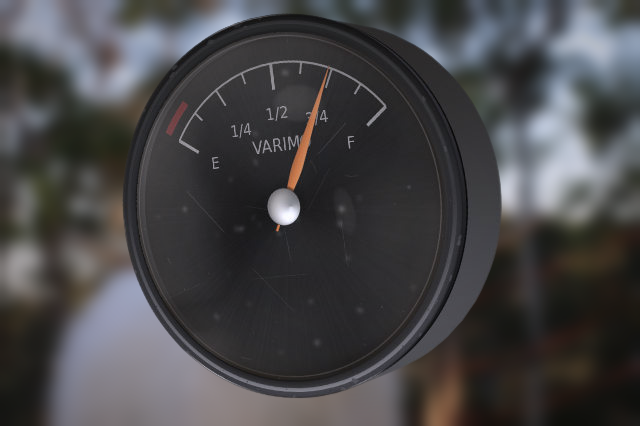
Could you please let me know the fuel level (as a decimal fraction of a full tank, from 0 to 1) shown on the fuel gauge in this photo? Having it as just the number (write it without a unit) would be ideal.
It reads 0.75
